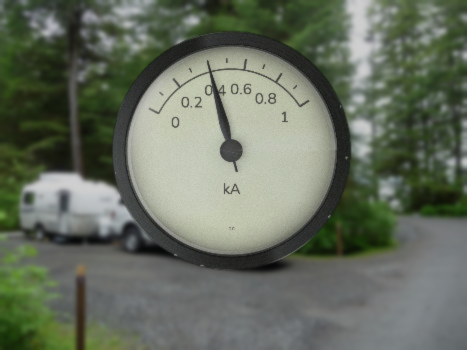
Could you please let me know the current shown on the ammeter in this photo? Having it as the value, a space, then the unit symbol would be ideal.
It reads 0.4 kA
